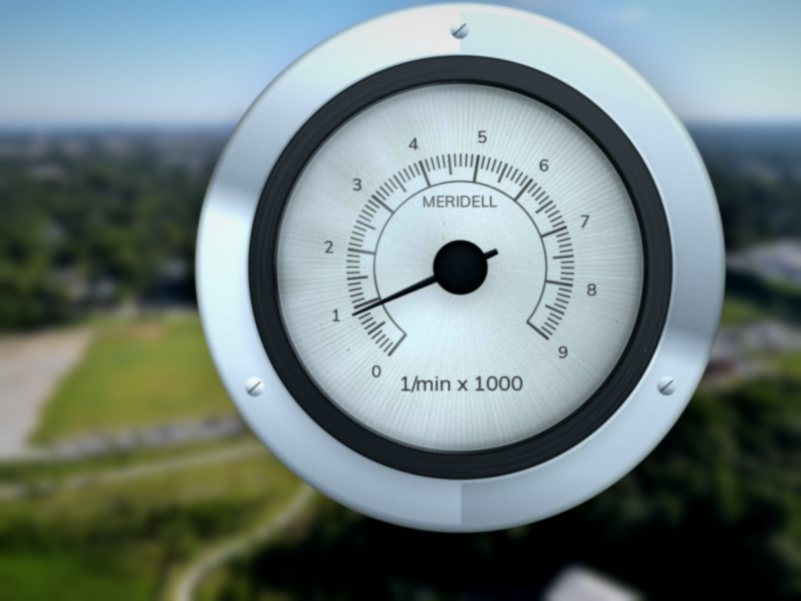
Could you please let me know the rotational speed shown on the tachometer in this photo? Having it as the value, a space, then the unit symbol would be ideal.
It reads 900 rpm
